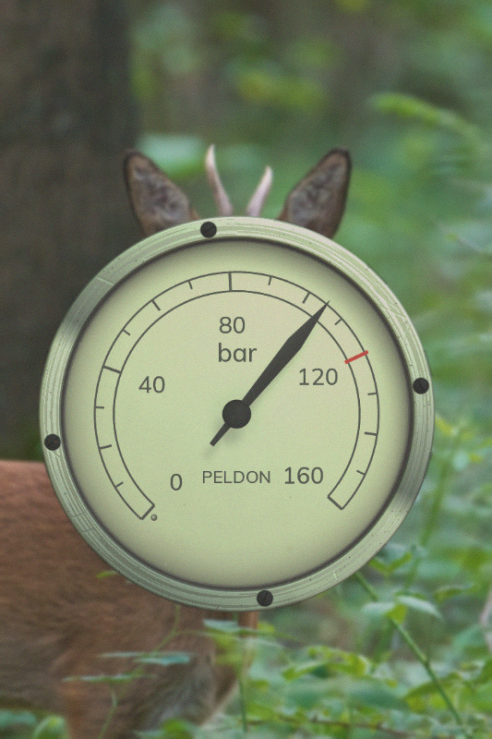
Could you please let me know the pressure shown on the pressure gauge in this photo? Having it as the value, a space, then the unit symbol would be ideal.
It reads 105 bar
